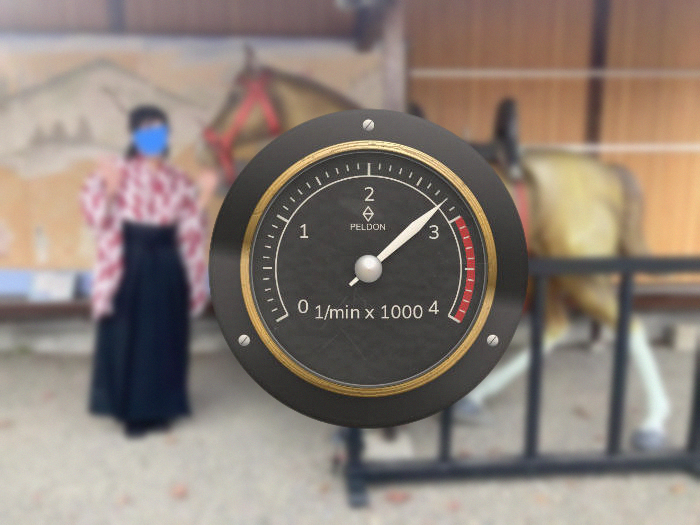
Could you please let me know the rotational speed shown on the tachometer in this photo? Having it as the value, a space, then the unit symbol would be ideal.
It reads 2800 rpm
